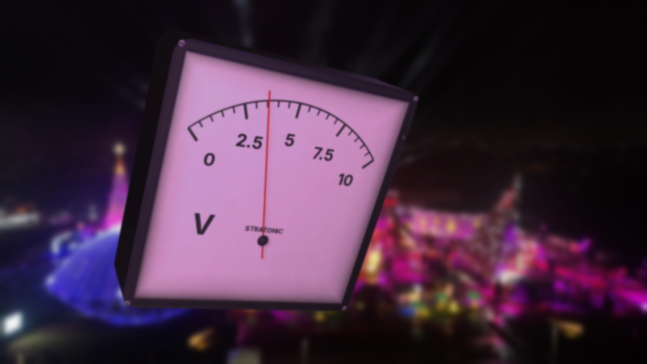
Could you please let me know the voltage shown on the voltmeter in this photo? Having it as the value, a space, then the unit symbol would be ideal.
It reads 3.5 V
